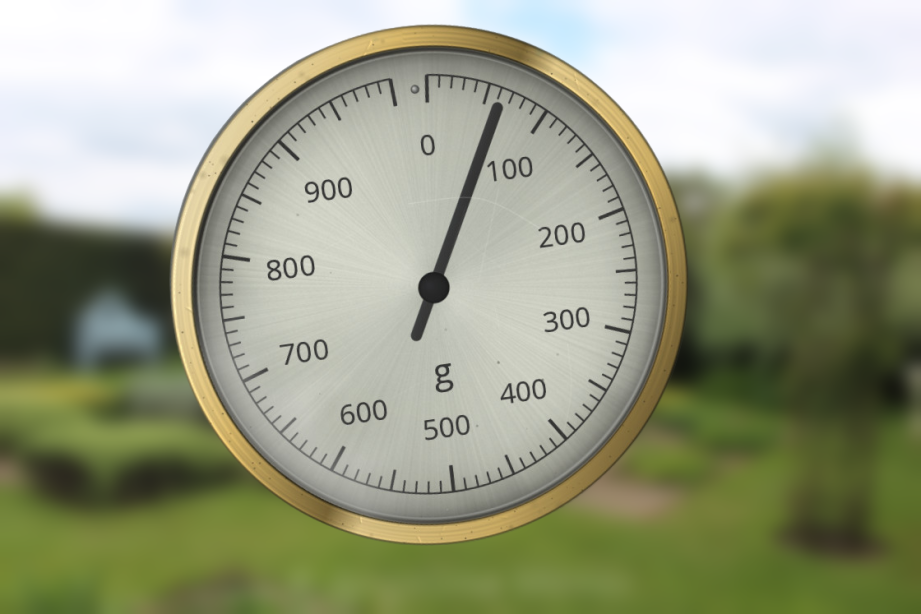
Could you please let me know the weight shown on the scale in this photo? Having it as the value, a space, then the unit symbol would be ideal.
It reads 60 g
